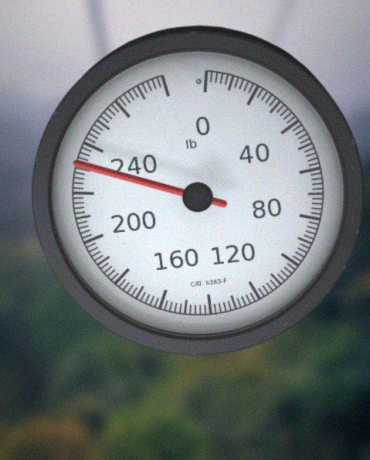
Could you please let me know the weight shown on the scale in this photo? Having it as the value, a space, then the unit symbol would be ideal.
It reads 232 lb
